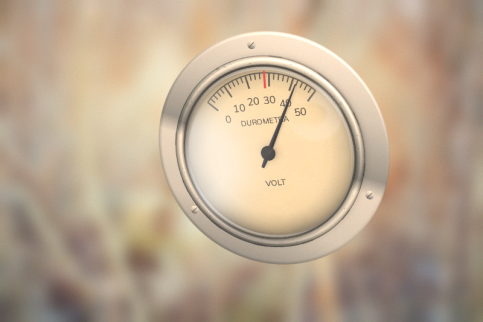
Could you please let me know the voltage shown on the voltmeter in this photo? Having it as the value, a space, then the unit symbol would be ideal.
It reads 42 V
